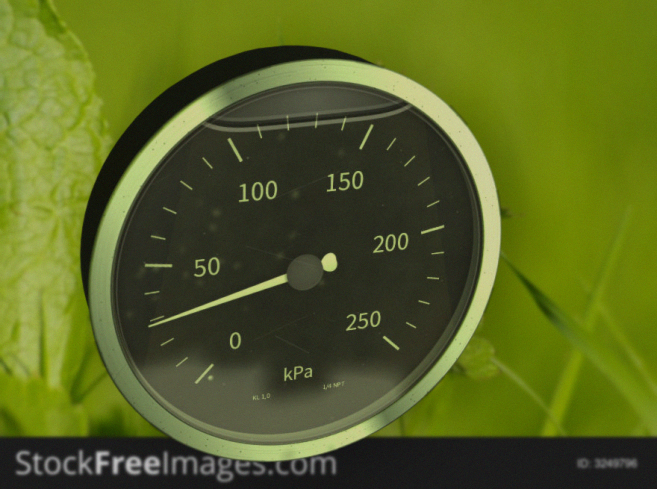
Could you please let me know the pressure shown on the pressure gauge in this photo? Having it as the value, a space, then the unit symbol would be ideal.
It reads 30 kPa
